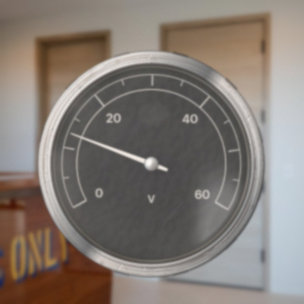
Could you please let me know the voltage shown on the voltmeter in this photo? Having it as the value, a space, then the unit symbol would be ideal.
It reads 12.5 V
